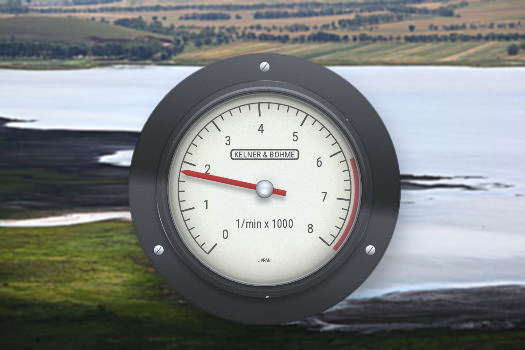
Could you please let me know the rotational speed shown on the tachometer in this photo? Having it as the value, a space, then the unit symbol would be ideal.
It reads 1800 rpm
